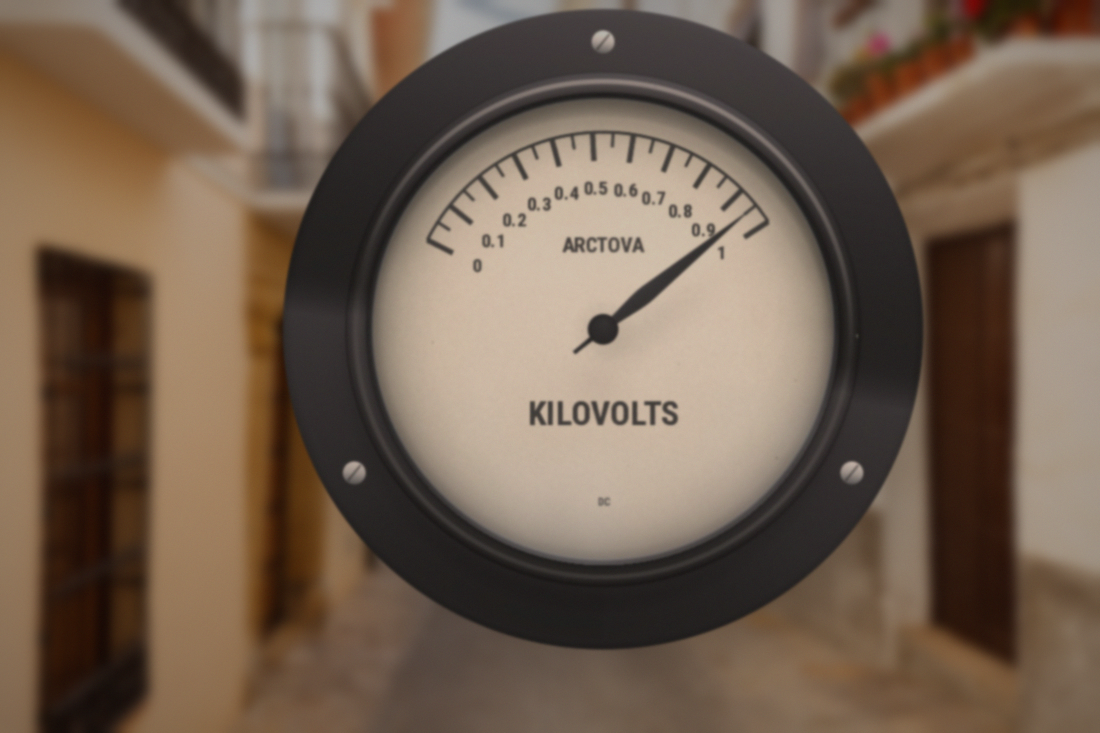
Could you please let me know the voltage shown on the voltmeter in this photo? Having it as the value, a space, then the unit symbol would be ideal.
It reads 0.95 kV
